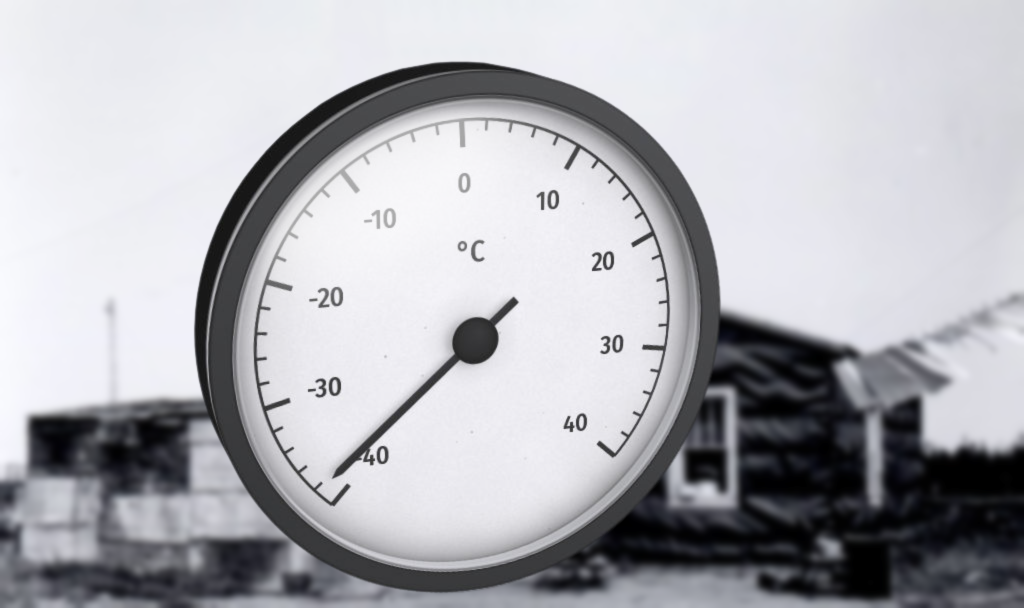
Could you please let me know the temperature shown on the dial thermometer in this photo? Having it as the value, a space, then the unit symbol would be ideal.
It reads -38 °C
